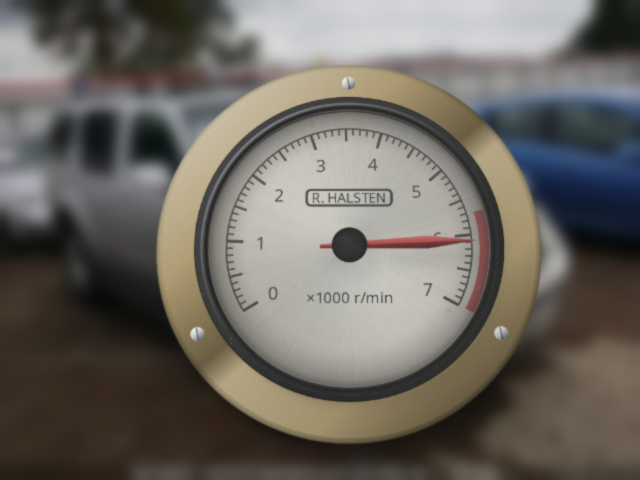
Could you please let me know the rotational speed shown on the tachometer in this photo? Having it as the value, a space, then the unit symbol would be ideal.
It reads 6100 rpm
